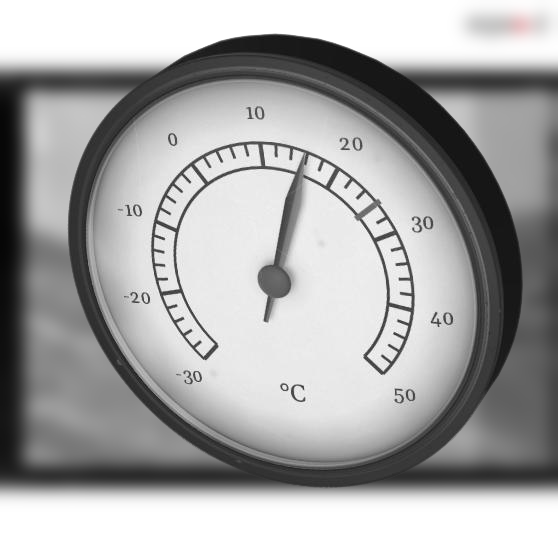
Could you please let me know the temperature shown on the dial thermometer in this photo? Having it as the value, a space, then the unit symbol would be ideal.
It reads 16 °C
